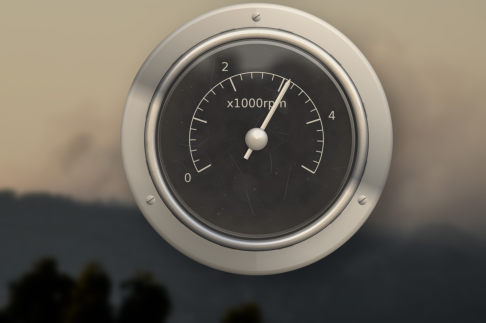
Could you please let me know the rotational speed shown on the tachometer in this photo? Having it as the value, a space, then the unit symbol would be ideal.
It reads 3100 rpm
